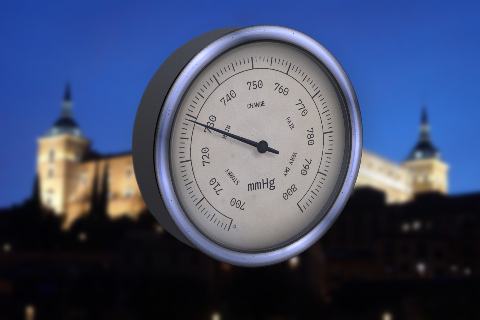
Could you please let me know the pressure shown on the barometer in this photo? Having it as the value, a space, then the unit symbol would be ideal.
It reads 729 mmHg
